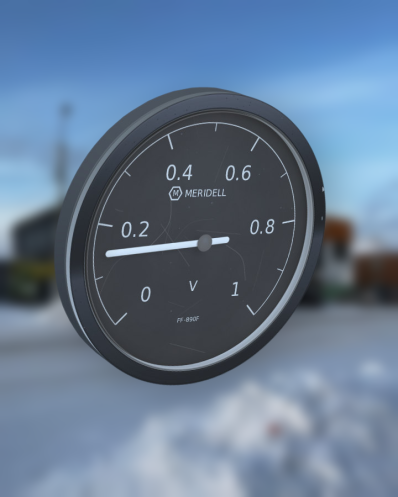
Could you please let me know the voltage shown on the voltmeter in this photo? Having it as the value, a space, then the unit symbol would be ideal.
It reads 0.15 V
